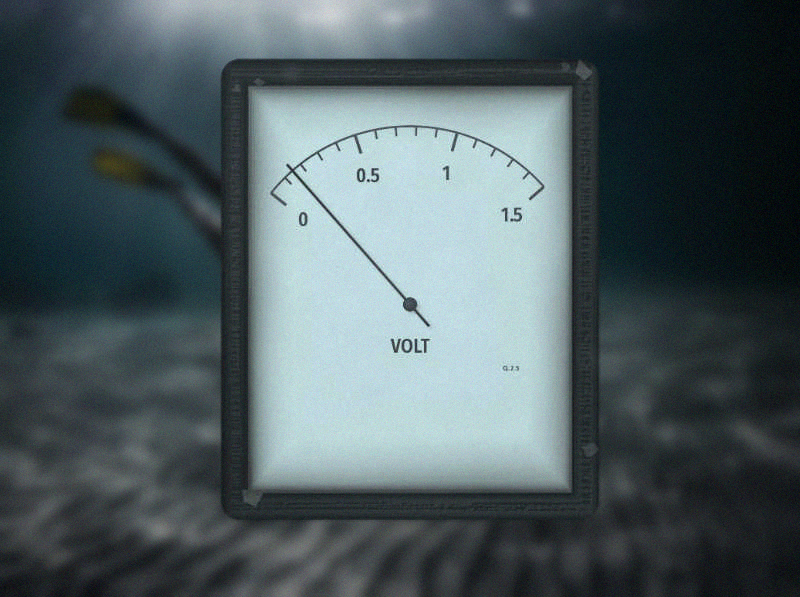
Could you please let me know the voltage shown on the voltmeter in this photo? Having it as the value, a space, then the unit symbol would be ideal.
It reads 0.15 V
